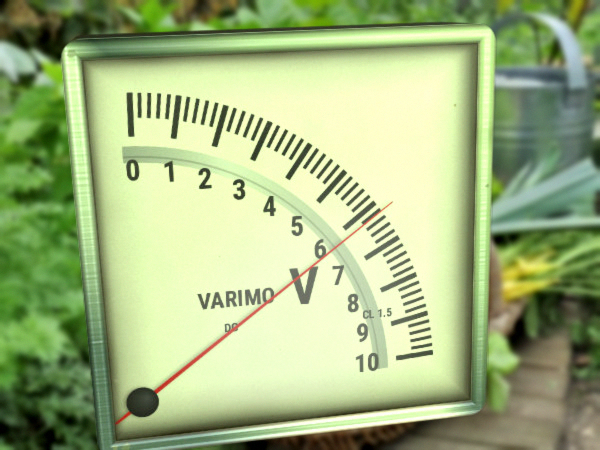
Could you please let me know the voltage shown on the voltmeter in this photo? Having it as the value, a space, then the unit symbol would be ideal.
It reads 6.2 V
